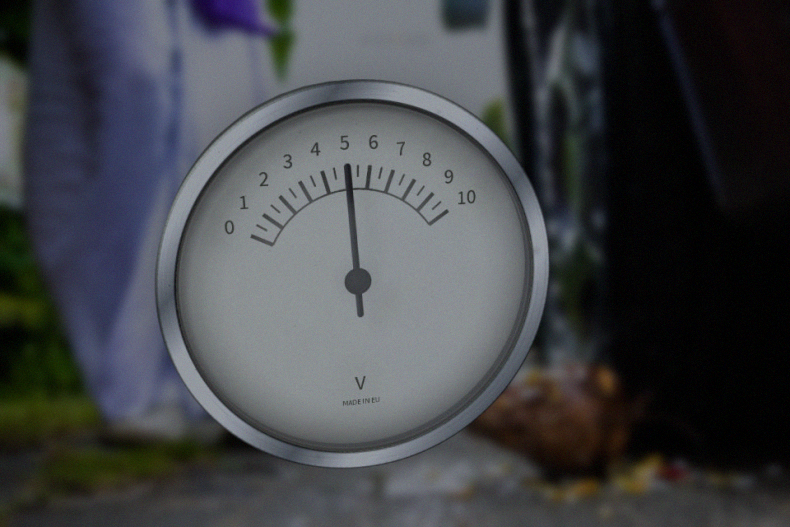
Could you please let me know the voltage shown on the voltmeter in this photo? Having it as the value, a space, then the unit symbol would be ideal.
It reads 5 V
